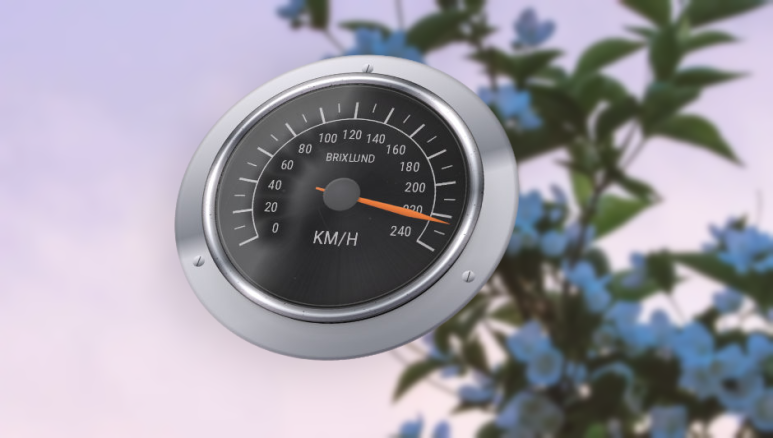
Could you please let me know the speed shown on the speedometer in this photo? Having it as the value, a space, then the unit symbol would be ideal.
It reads 225 km/h
